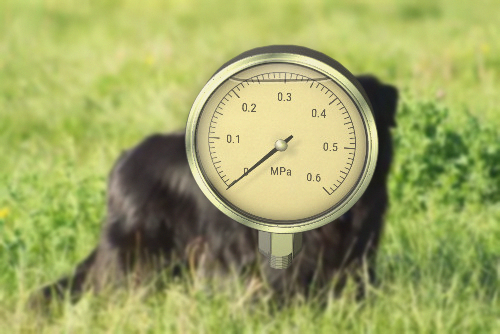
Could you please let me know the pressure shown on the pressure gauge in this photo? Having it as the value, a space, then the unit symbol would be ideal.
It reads 0 MPa
